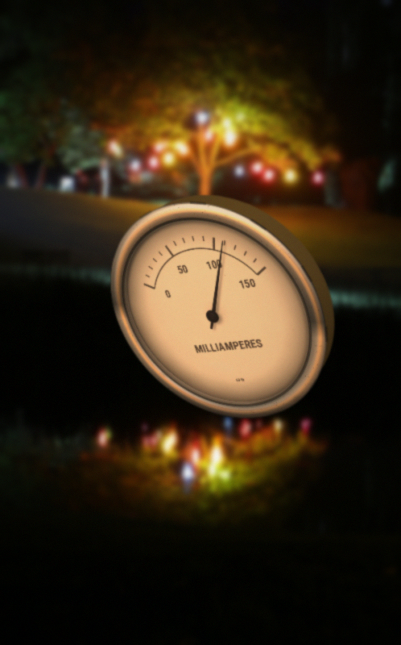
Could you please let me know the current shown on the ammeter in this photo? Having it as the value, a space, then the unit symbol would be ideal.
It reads 110 mA
